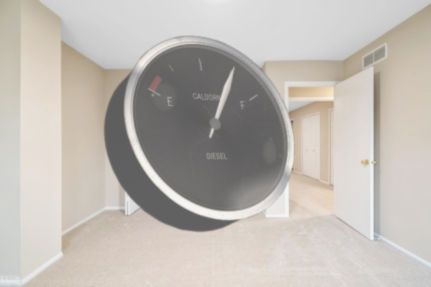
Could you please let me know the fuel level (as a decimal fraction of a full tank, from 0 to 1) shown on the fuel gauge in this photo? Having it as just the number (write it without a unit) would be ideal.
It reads 0.75
